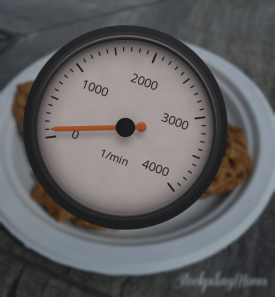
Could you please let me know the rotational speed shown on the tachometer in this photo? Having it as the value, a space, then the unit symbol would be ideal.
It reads 100 rpm
